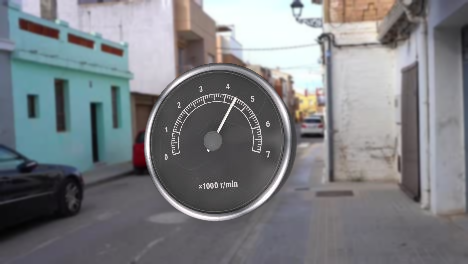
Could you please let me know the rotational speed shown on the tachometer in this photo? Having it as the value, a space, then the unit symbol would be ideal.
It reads 4500 rpm
